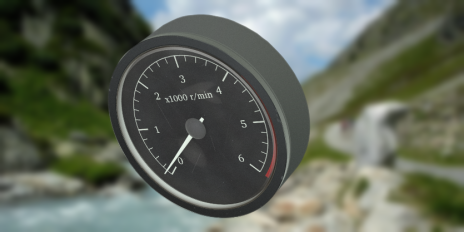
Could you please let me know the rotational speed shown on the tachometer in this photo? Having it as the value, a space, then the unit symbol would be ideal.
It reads 100 rpm
